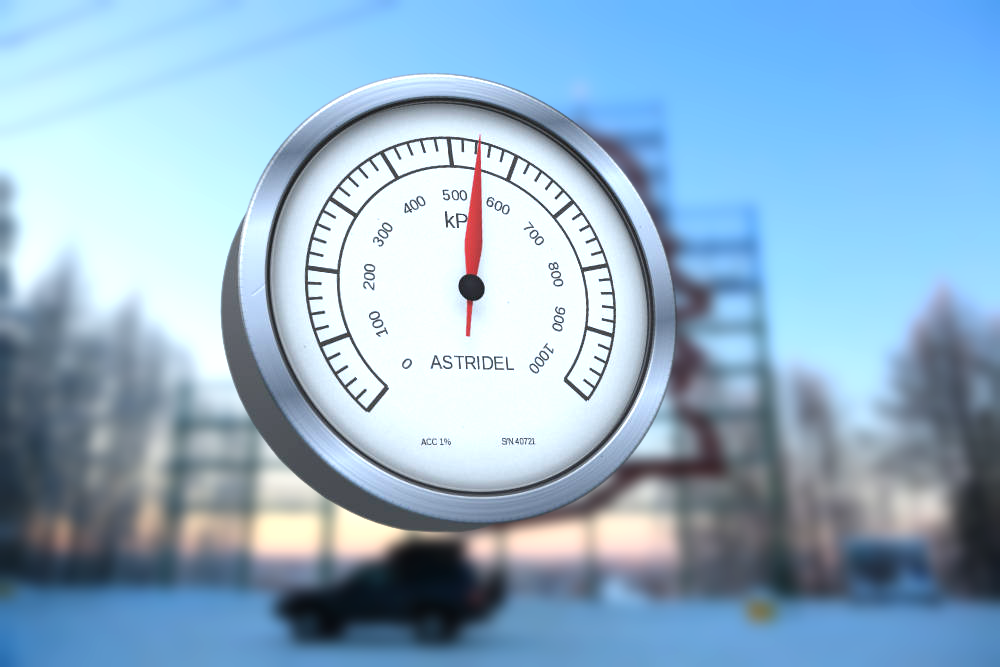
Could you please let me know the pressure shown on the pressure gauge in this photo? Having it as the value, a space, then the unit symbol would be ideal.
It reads 540 kPa
